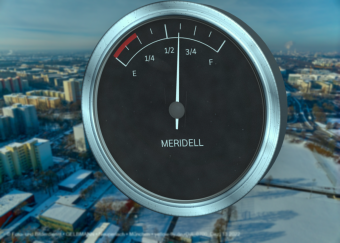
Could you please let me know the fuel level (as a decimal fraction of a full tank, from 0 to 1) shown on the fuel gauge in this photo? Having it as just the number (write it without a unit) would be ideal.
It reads 0.625
